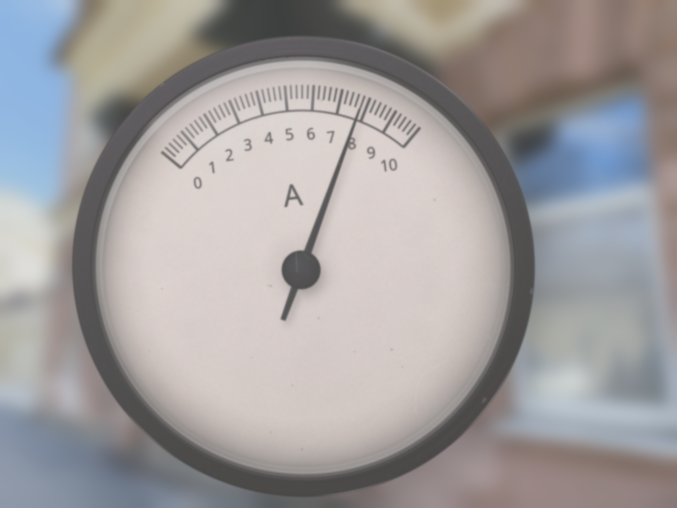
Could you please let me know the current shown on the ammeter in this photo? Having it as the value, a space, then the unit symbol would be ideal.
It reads 7.8 A
